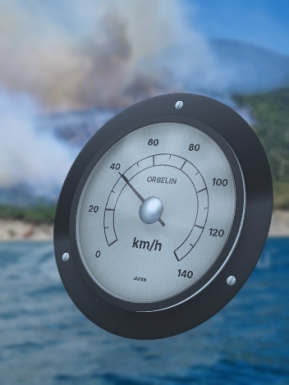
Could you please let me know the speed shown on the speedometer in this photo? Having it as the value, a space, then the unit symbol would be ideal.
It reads 40 km/h
